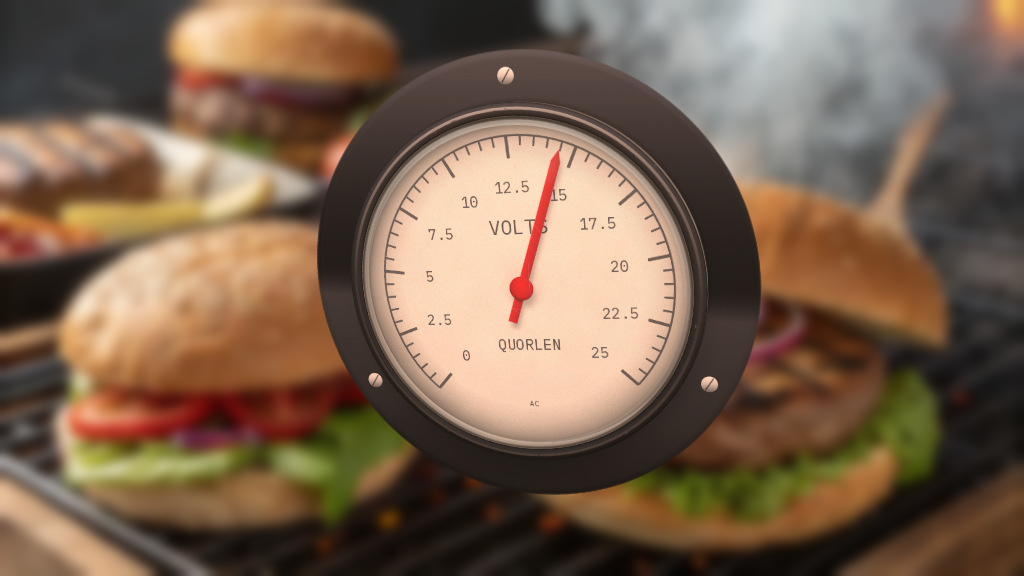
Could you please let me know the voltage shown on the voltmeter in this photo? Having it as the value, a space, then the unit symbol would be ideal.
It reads 14.5 V
